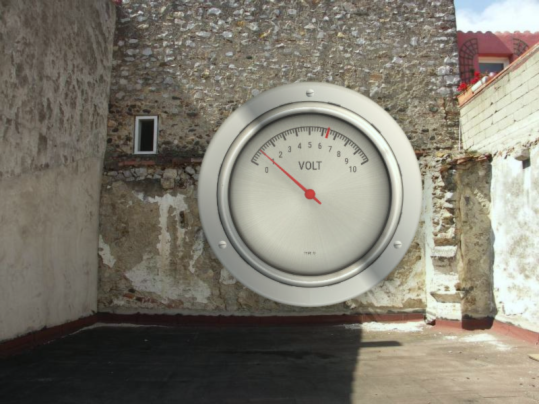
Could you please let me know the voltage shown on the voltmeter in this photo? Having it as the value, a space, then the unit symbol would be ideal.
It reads 1 V
